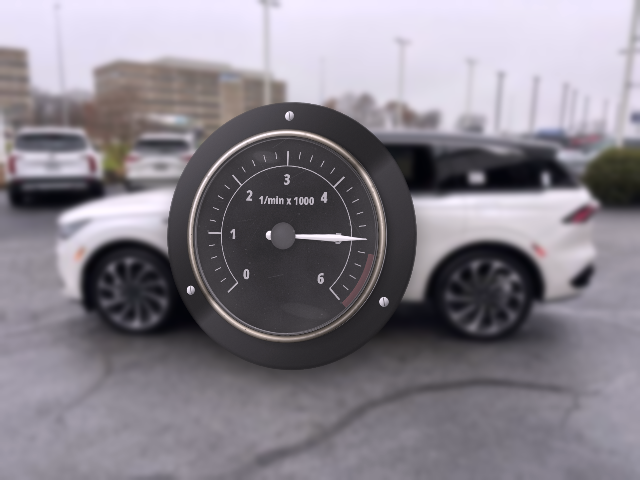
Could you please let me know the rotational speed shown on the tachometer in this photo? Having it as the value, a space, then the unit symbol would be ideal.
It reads 5000 rpm
